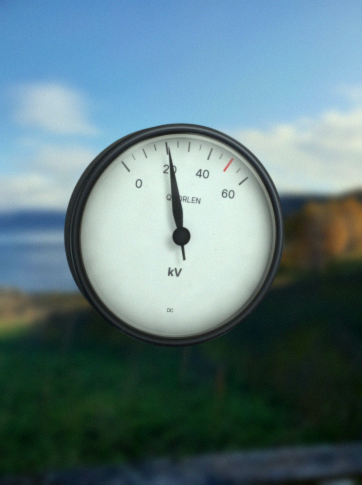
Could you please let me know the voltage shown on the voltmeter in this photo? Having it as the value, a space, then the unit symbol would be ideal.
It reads 20 kV
